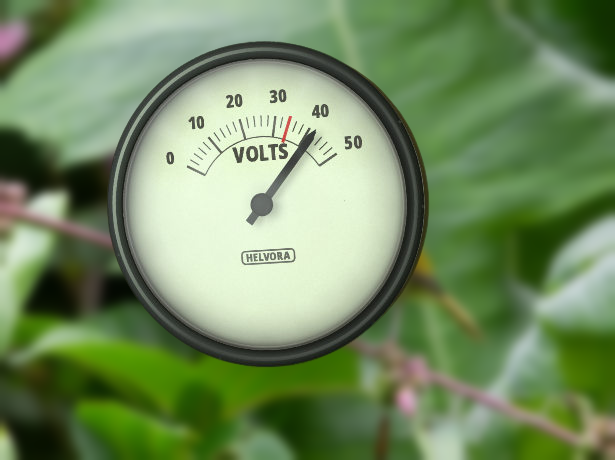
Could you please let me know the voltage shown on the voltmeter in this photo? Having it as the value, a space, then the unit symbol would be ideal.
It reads 42 V
